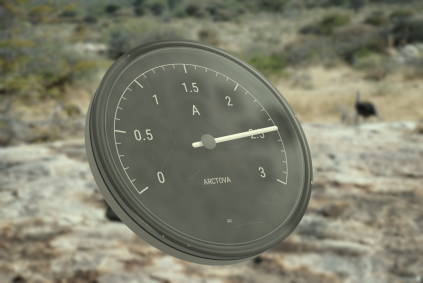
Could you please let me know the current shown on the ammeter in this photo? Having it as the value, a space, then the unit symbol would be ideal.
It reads 2.5 A
